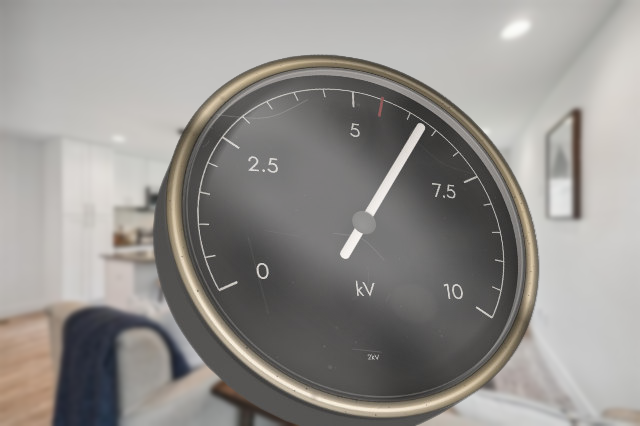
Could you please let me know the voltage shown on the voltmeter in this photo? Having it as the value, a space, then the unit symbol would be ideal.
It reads 6.25 kV
